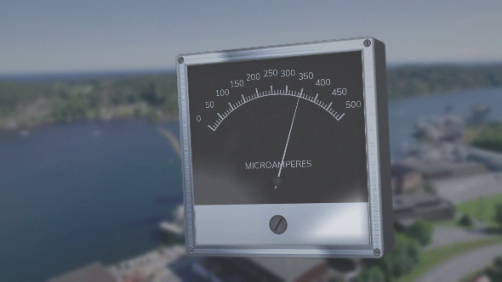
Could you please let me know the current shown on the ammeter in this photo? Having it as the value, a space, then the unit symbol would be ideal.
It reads 350 µA
